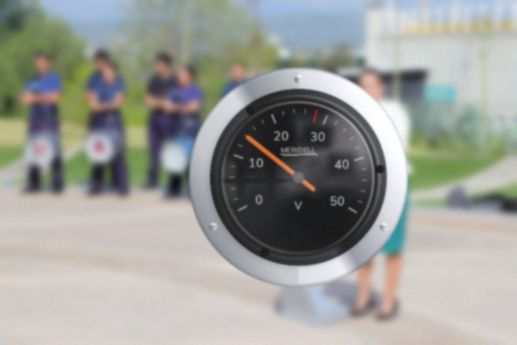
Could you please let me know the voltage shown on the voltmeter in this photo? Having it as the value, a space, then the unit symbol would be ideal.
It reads 14 V
